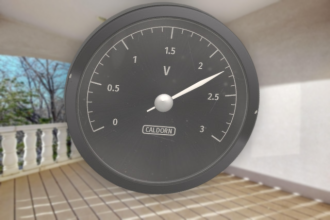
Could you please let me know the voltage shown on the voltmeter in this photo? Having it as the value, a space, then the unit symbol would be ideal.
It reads 2.2 V
